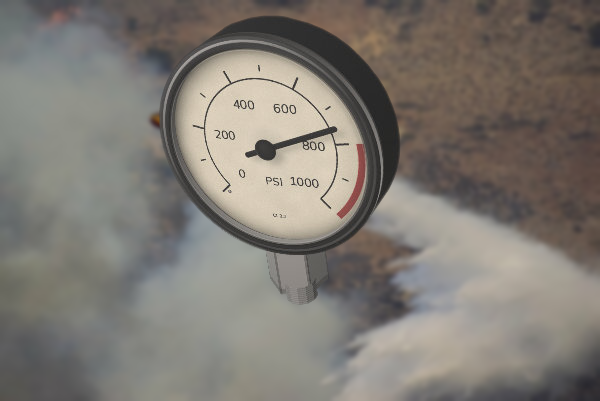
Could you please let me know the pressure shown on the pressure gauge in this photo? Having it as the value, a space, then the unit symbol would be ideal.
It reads 750 psi
